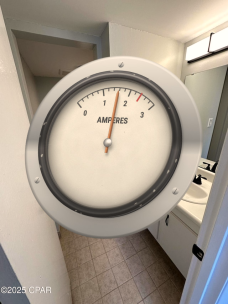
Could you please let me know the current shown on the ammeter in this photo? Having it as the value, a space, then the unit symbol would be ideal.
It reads 1.6 A
